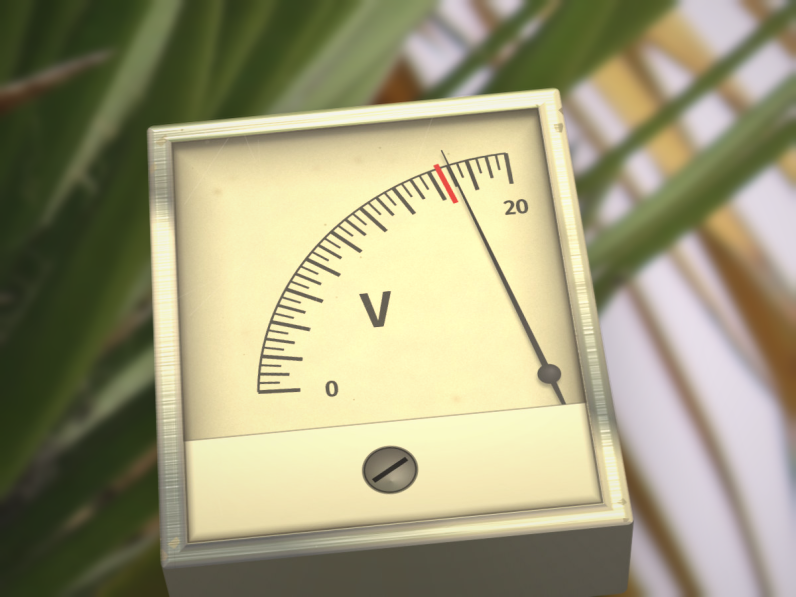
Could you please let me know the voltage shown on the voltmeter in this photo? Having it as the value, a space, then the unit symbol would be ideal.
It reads 17 V
